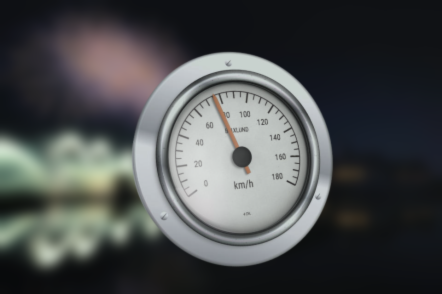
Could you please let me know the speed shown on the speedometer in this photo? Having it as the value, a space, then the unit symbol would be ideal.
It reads 75 km/h
